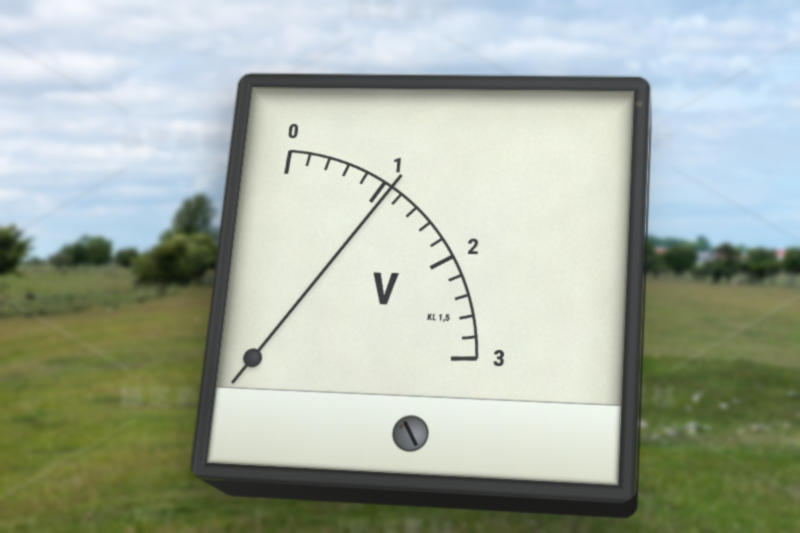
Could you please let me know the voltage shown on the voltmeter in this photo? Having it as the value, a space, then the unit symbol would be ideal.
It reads 1.1 V
